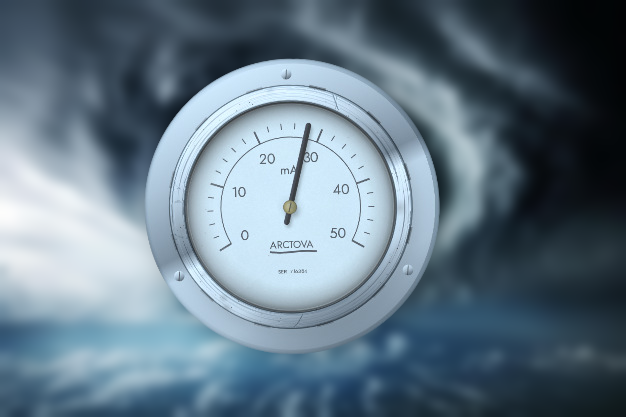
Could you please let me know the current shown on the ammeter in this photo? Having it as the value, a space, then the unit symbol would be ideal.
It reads 28 mA
